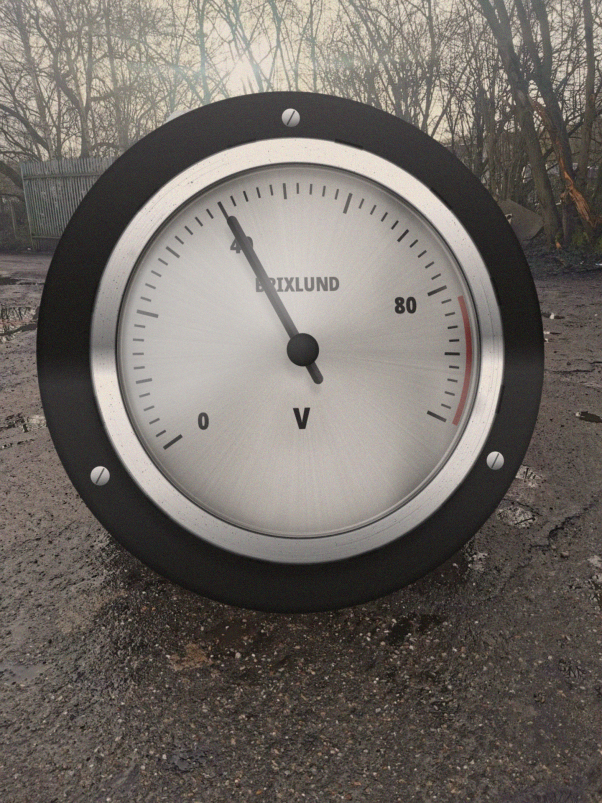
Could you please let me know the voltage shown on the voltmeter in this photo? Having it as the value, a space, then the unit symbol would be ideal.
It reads 40 V
